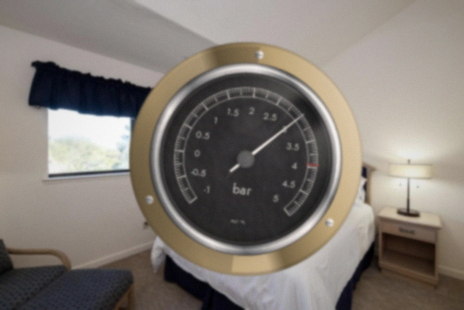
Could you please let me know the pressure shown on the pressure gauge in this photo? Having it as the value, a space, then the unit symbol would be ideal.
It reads 3 bar
